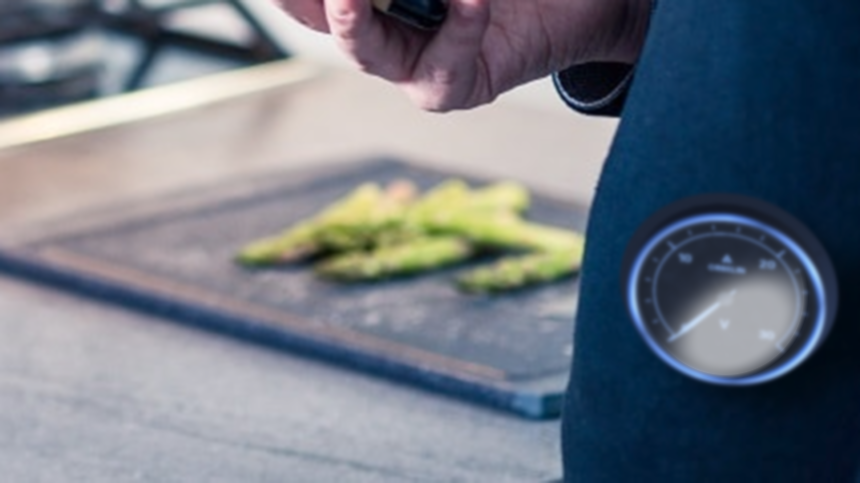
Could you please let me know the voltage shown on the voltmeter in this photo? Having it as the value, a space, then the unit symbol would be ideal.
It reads 0 V
